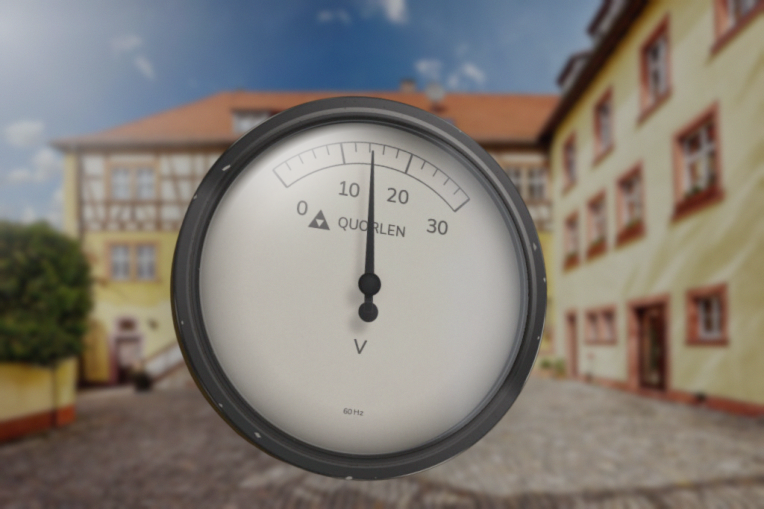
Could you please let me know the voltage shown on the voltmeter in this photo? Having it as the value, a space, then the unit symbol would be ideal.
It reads 14 V
